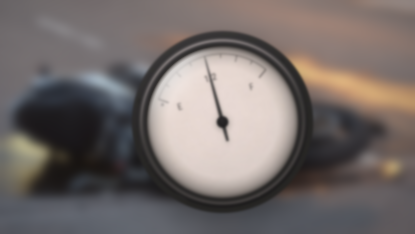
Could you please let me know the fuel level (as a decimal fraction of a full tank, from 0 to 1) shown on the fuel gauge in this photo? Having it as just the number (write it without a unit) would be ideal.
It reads 0.5
